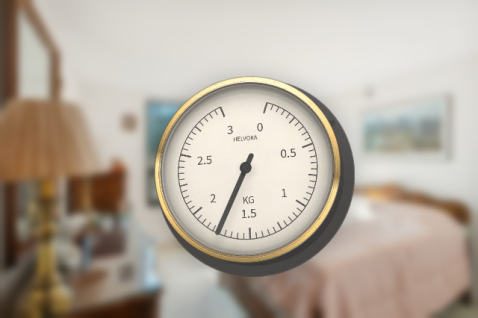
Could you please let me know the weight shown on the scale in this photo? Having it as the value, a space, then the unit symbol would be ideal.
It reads 1.75 kg
